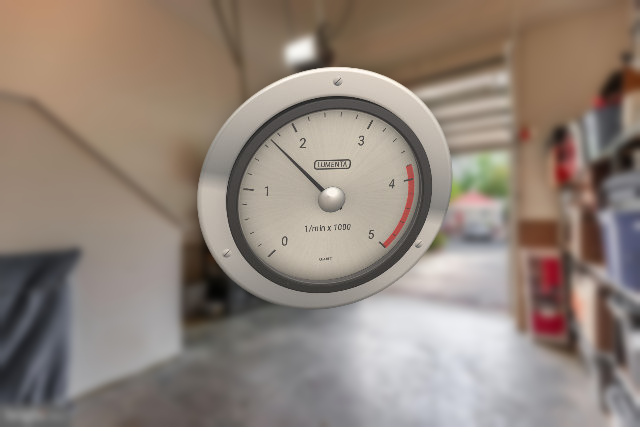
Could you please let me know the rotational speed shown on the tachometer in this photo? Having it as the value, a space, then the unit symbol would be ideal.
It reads 1700 rpm
